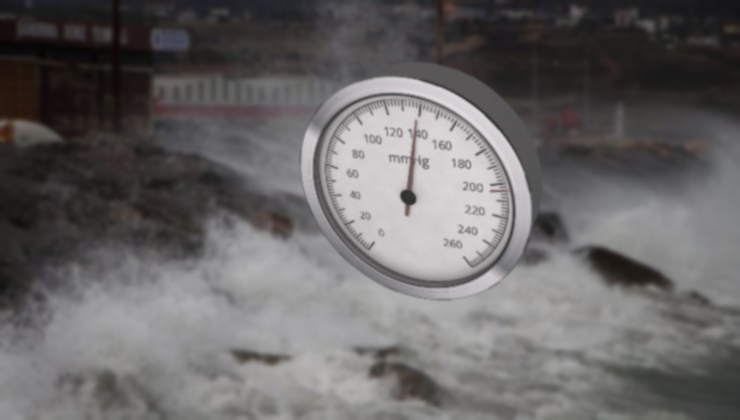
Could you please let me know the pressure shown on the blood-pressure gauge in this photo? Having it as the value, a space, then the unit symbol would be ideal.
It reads 140 mmHg
